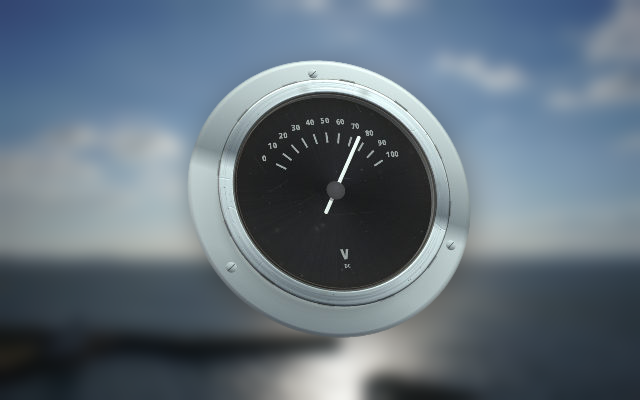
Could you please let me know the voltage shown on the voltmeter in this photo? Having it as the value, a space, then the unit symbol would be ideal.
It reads 75 V
